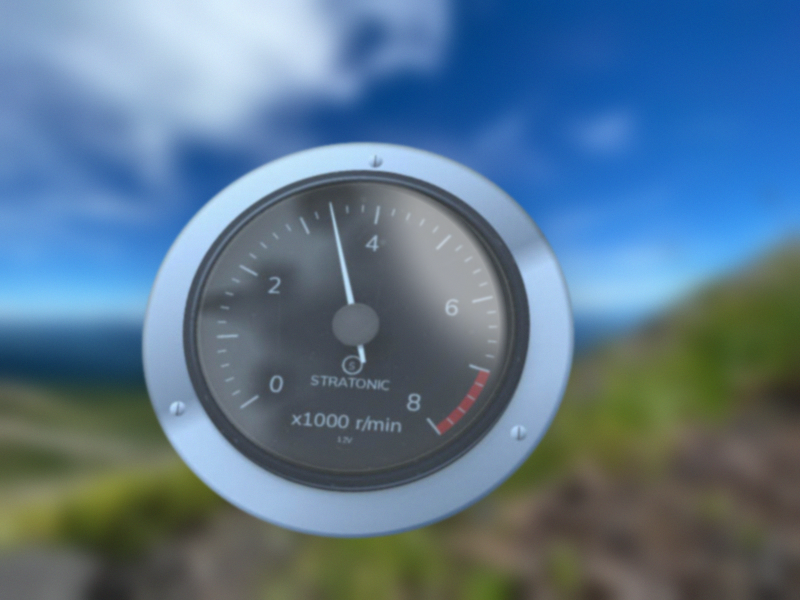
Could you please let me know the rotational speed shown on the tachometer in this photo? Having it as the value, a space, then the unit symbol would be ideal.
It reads 3400 rpm
